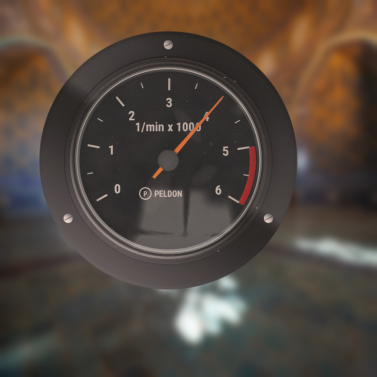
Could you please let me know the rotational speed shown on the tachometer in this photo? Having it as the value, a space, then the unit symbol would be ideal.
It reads 4000 rpm
